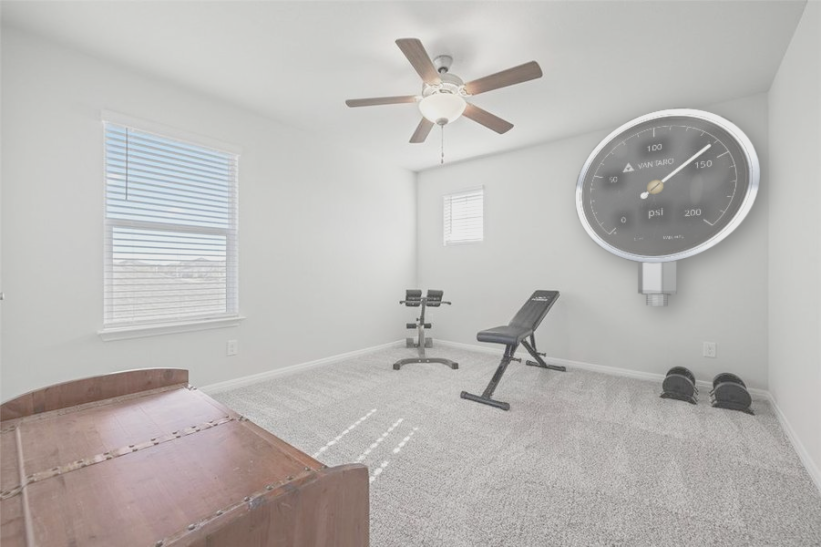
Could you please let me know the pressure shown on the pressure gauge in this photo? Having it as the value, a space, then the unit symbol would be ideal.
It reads 140 psi
